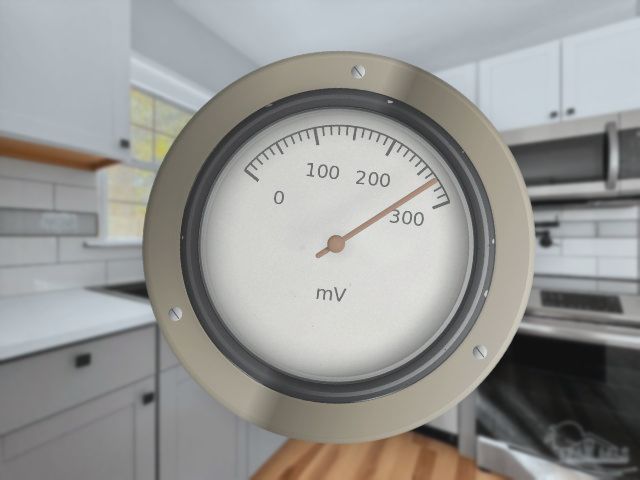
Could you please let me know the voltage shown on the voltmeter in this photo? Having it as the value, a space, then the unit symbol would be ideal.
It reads 270 mV
